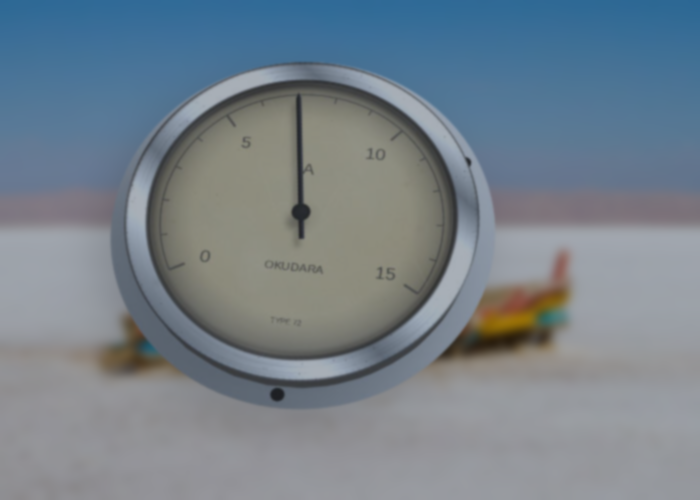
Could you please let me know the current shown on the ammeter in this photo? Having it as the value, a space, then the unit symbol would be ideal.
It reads 7 A
